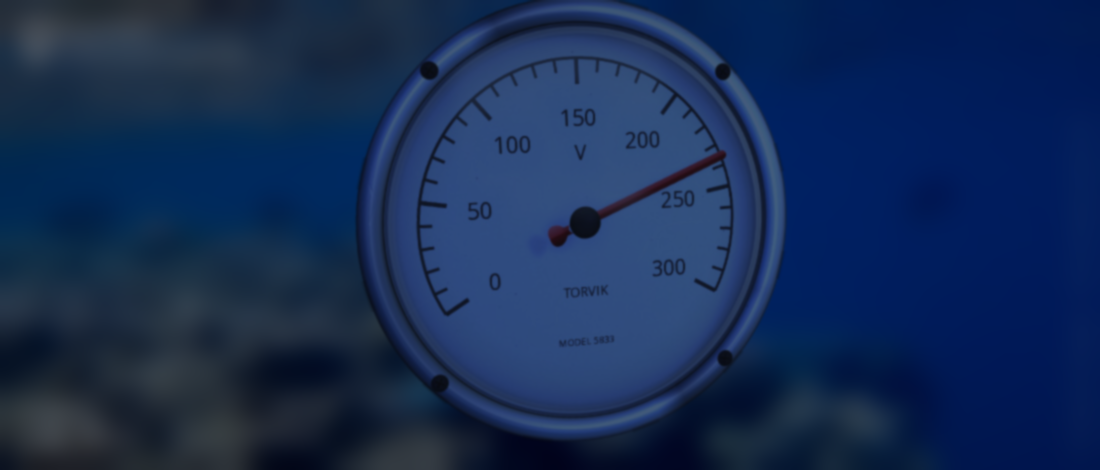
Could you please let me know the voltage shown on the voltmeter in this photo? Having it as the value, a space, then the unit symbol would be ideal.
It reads 235 V
